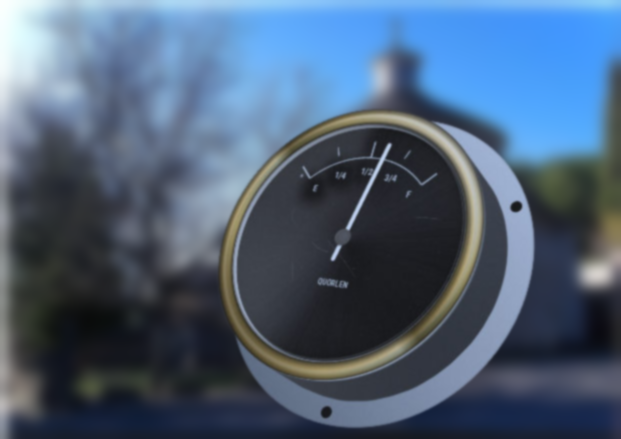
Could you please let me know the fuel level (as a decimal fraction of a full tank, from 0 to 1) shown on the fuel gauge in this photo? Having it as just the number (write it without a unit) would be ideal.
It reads 0.625
